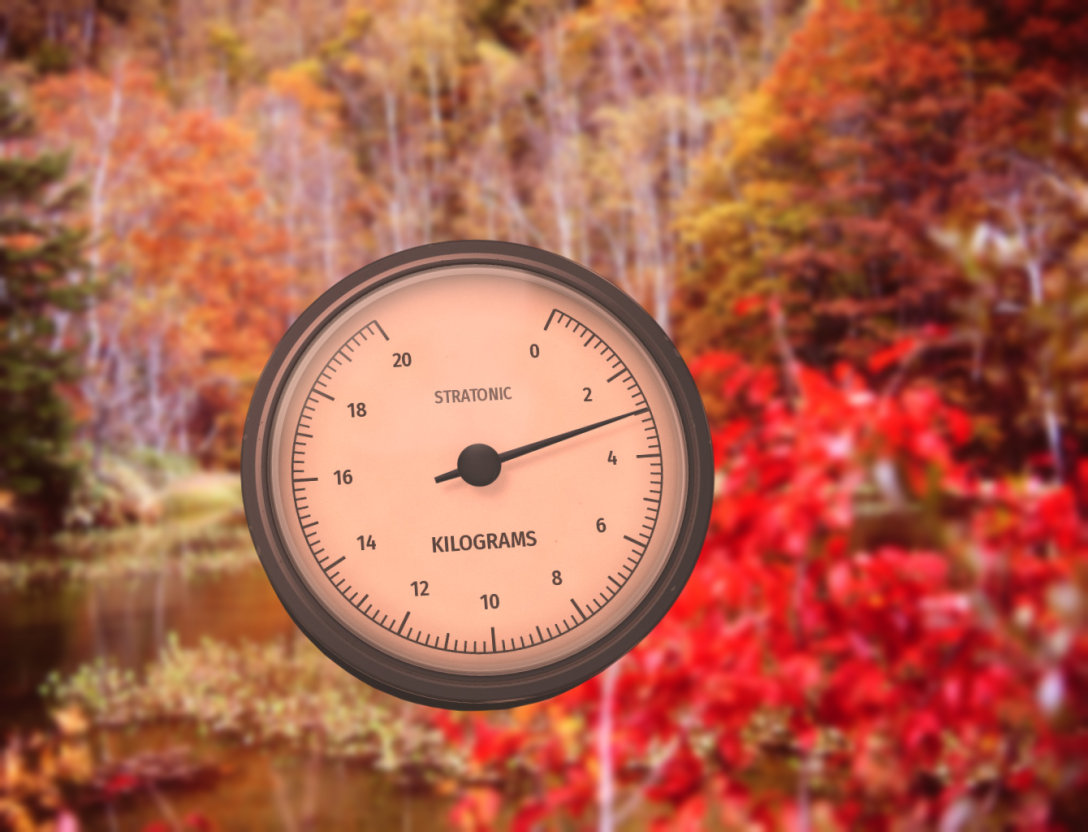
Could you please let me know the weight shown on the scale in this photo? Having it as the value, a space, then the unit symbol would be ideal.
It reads 3 kg
